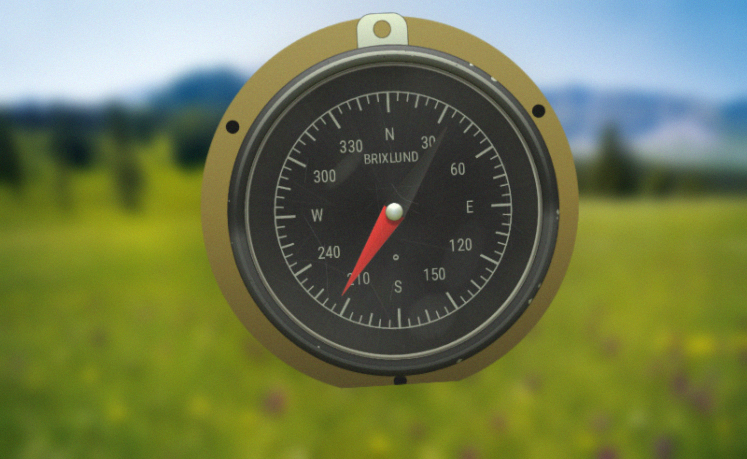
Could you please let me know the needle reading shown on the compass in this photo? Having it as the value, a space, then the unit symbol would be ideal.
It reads 215 °
